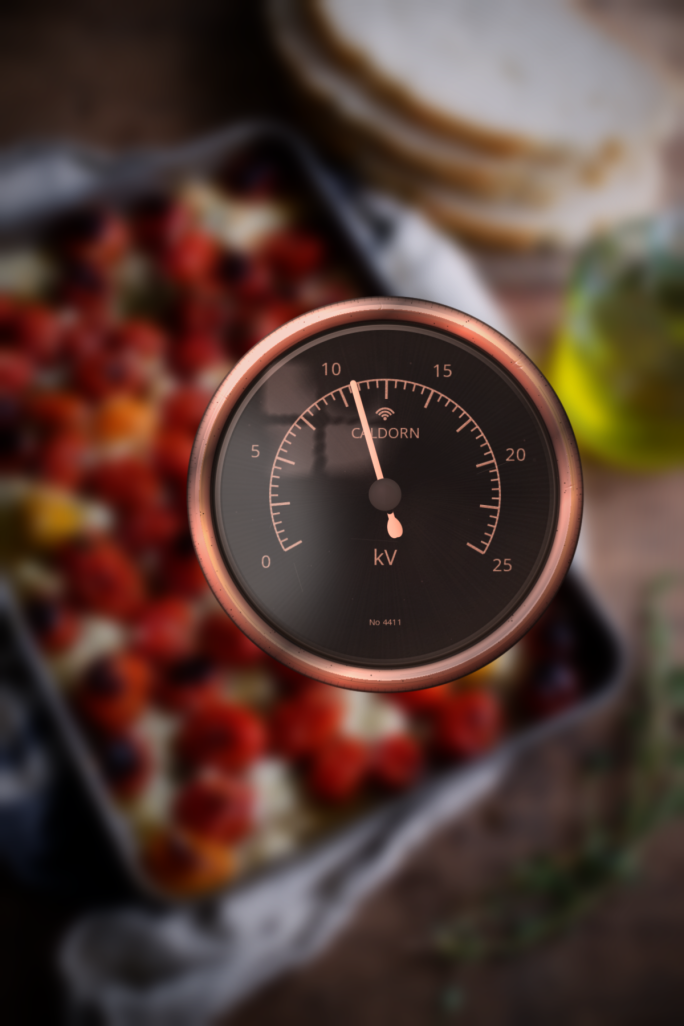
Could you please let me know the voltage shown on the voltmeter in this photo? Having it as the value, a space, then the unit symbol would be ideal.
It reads 10.75 kV
